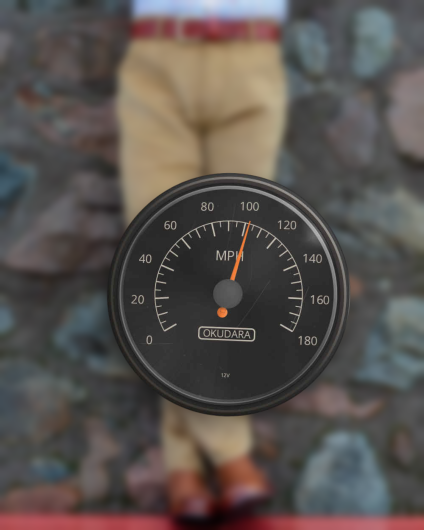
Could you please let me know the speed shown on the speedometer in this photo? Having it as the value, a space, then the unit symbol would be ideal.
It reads 102.5 mph
